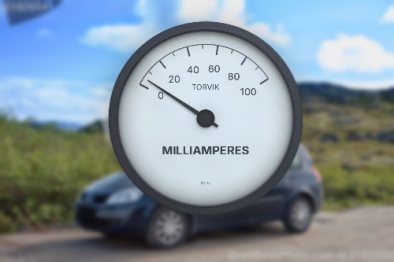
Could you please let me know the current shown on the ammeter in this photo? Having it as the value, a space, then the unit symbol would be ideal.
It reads 5 mA
